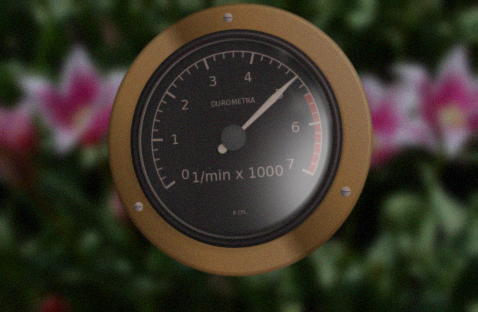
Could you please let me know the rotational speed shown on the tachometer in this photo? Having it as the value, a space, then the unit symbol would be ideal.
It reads 5000 rpm
